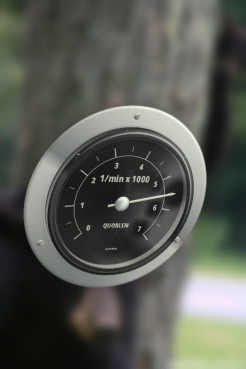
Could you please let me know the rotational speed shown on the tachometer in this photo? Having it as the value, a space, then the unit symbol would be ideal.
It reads 5500 rpm
